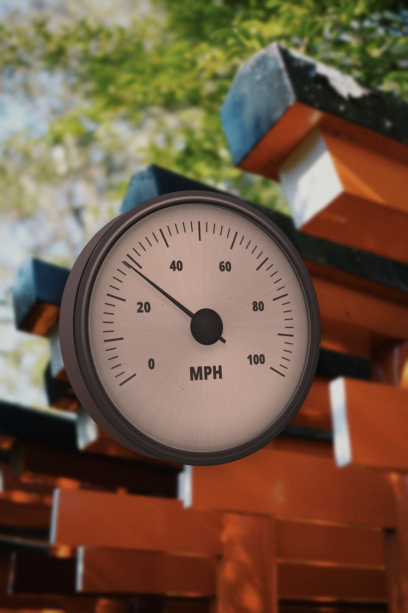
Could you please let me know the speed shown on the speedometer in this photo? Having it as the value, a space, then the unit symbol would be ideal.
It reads 28 mph
